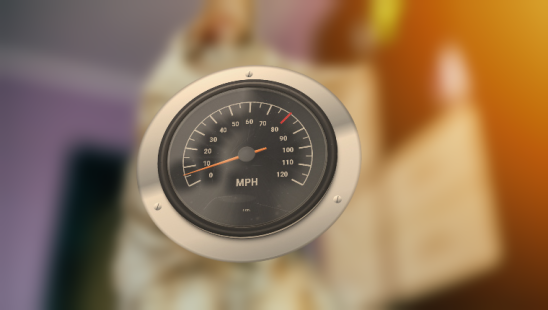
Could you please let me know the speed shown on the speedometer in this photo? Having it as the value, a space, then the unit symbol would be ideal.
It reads 5 mph
